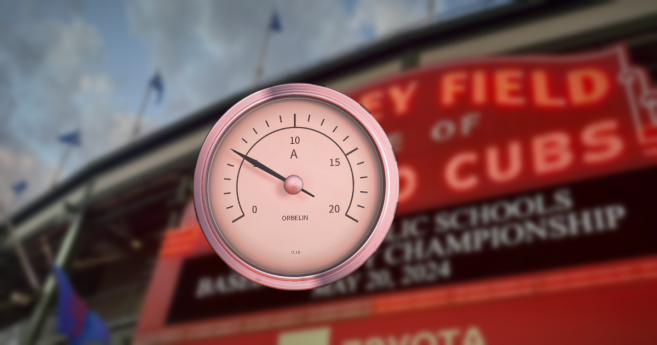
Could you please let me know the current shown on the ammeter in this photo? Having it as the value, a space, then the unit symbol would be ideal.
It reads 5 A
